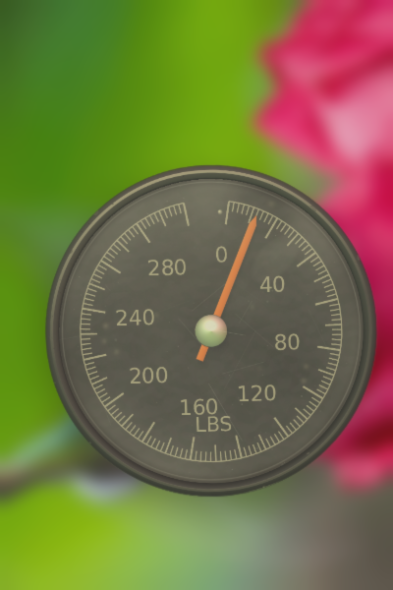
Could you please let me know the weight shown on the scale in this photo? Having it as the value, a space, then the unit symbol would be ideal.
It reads 12 lb
